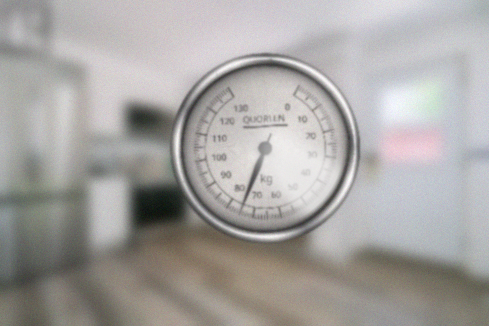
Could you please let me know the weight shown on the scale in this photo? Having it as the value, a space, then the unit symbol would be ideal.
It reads 75 kg
